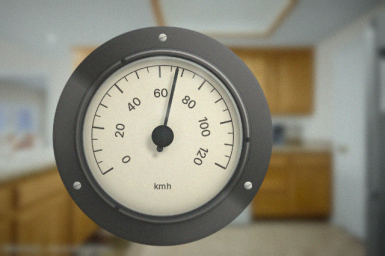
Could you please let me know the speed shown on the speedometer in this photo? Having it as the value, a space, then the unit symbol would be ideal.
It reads 67.5 km/h
